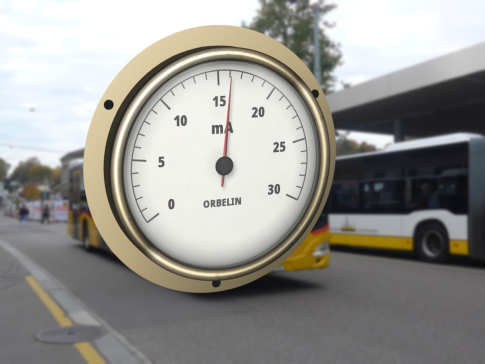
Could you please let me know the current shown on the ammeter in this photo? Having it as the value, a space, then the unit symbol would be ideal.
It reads 16 mA
